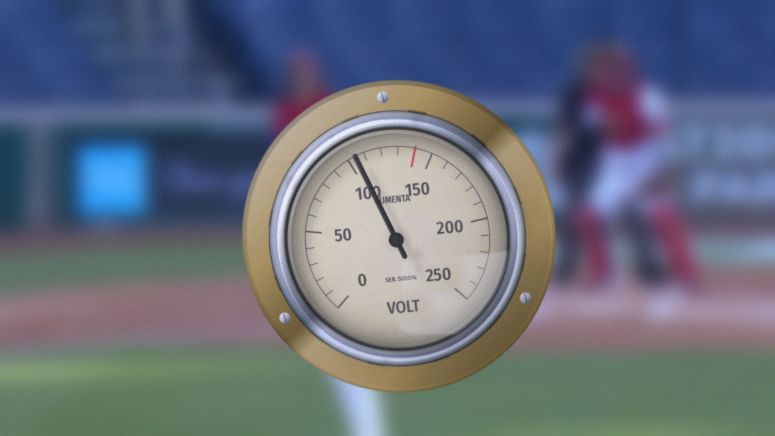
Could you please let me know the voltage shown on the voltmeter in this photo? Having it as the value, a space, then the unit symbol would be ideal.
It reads 105 V
